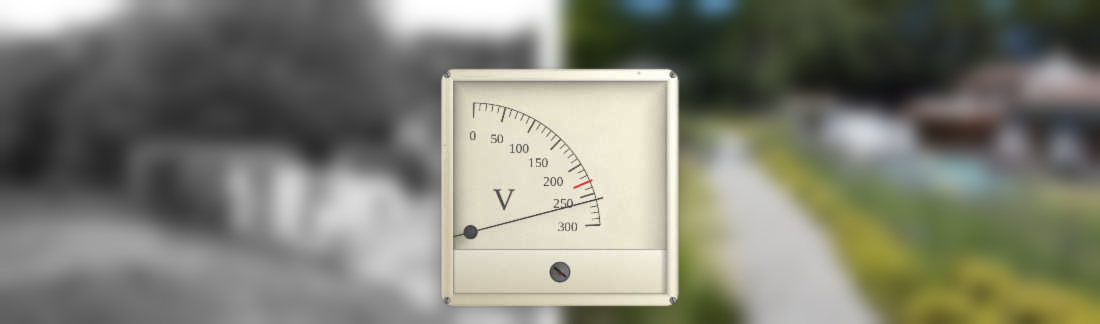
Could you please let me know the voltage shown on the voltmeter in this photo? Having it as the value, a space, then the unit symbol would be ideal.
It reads 260 V
